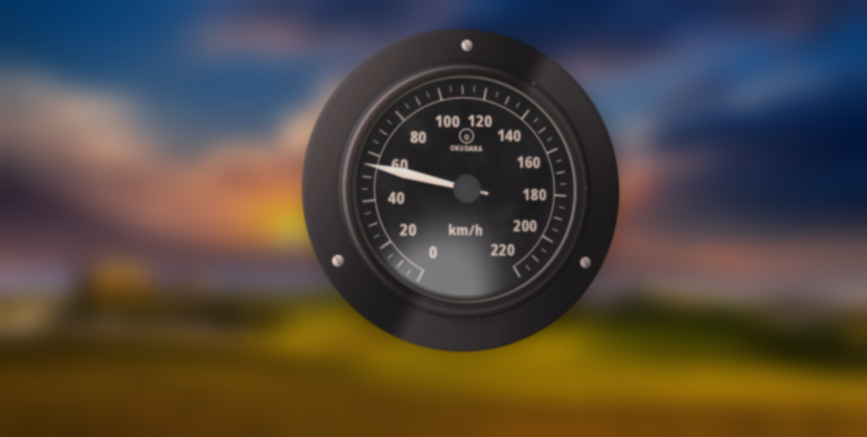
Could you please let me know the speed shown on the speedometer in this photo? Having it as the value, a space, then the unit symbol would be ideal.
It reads 55 km/h
